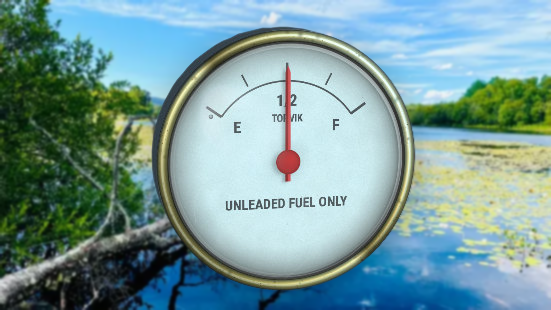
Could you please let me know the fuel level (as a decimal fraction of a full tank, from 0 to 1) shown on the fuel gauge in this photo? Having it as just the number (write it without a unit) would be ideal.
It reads 0.5
